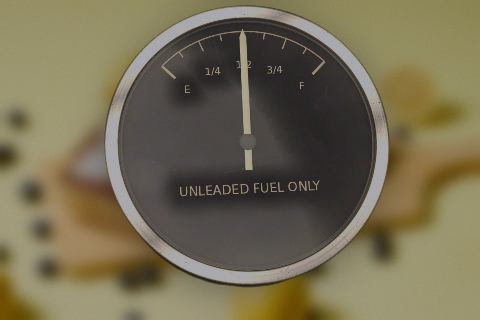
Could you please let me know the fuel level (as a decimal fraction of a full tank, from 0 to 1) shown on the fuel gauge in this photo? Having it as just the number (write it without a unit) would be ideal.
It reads 0.5
